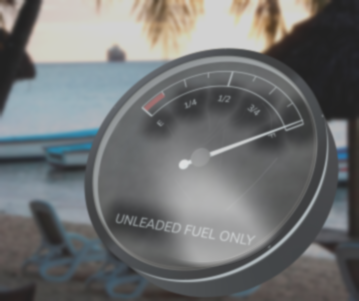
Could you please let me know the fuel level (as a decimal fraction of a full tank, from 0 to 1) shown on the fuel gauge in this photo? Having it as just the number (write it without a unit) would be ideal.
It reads 1
